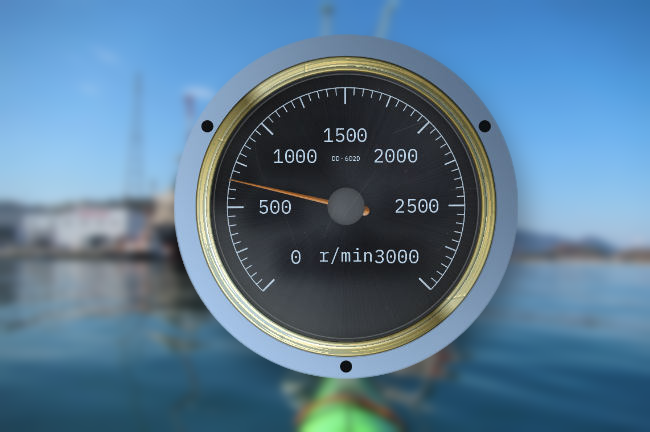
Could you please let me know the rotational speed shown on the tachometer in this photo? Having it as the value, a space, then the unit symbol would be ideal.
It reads 650 rpm
